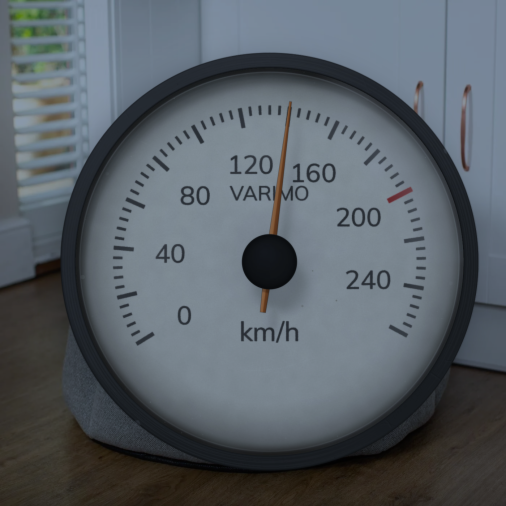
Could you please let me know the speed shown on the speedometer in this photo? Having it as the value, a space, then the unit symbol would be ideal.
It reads 140 km/h
